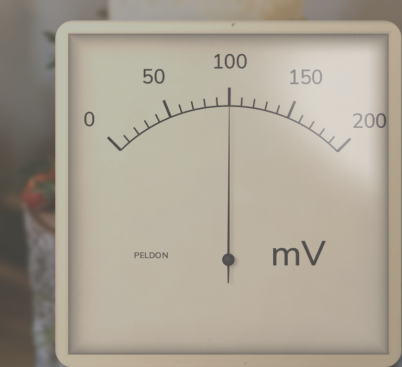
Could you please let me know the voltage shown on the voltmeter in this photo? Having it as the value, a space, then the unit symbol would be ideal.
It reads 100 mV
